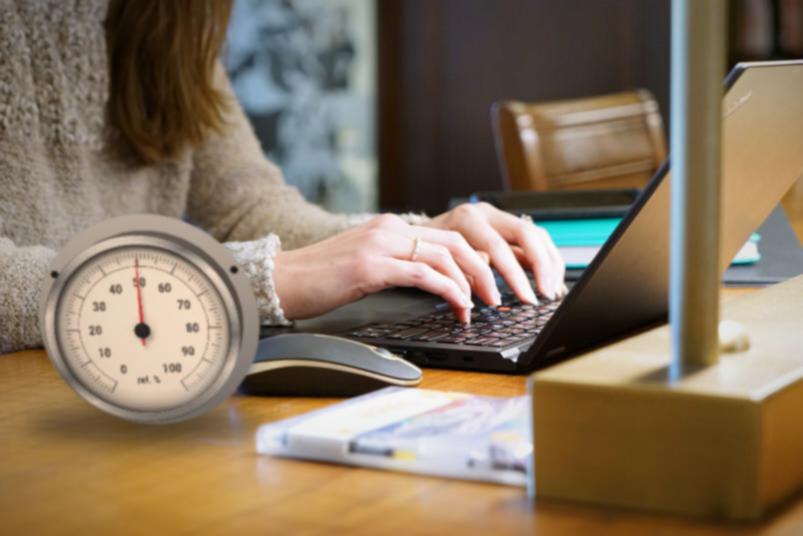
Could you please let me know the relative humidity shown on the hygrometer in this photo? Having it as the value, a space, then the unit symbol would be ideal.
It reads 50 %
